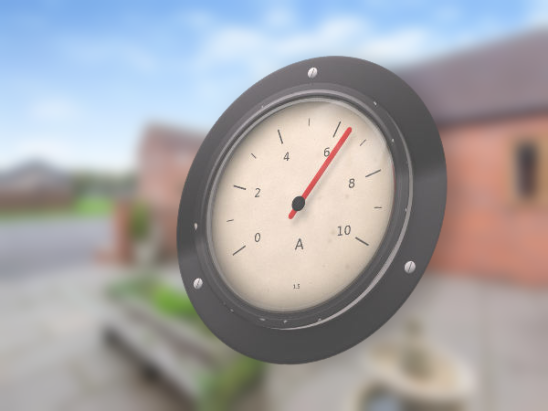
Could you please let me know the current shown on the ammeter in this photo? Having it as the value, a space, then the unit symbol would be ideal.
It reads 6.5 A
